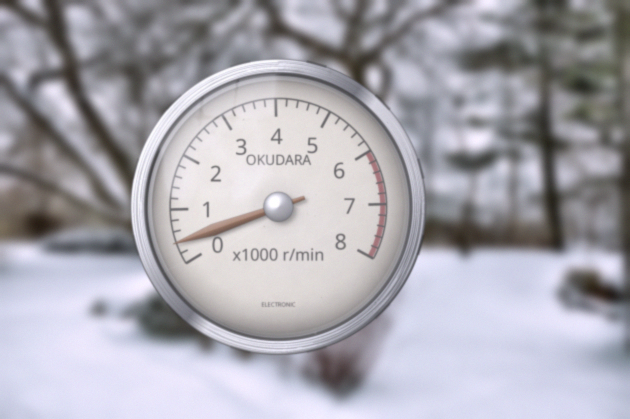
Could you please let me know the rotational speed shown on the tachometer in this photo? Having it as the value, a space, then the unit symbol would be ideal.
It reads 400 rpm
